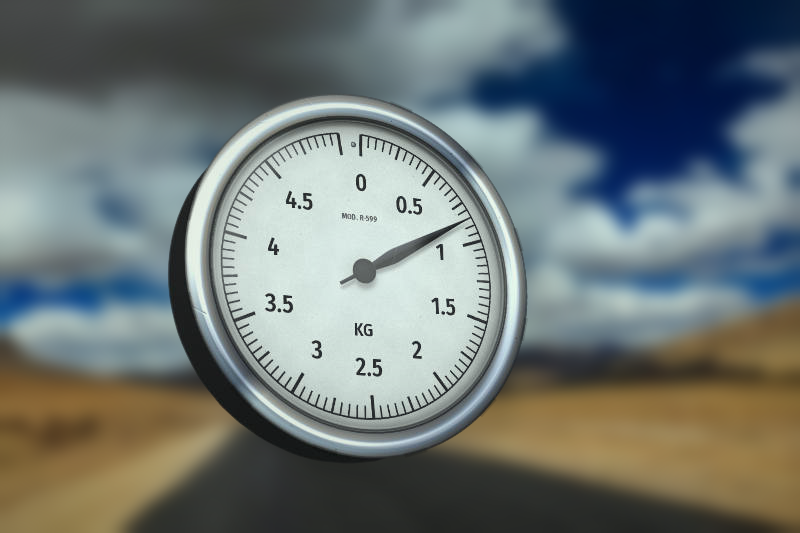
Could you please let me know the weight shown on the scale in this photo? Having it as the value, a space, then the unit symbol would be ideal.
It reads 0.85 kg
